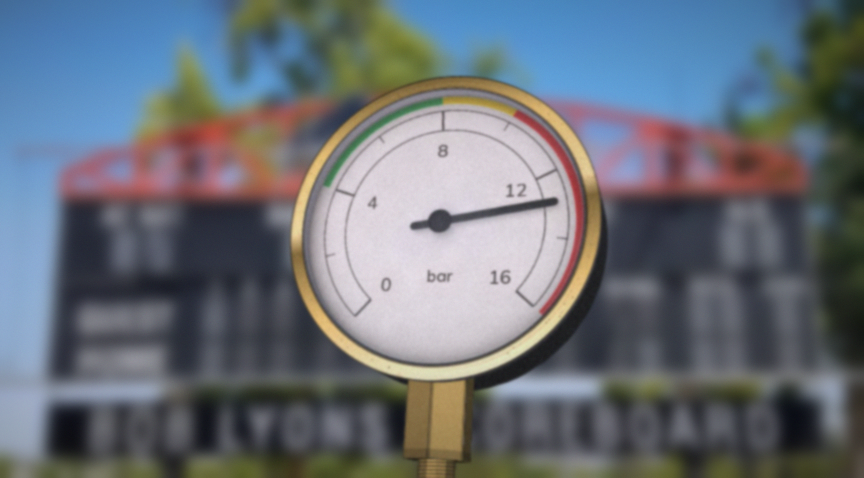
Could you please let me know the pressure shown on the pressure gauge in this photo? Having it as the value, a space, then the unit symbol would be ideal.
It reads 13 bar
